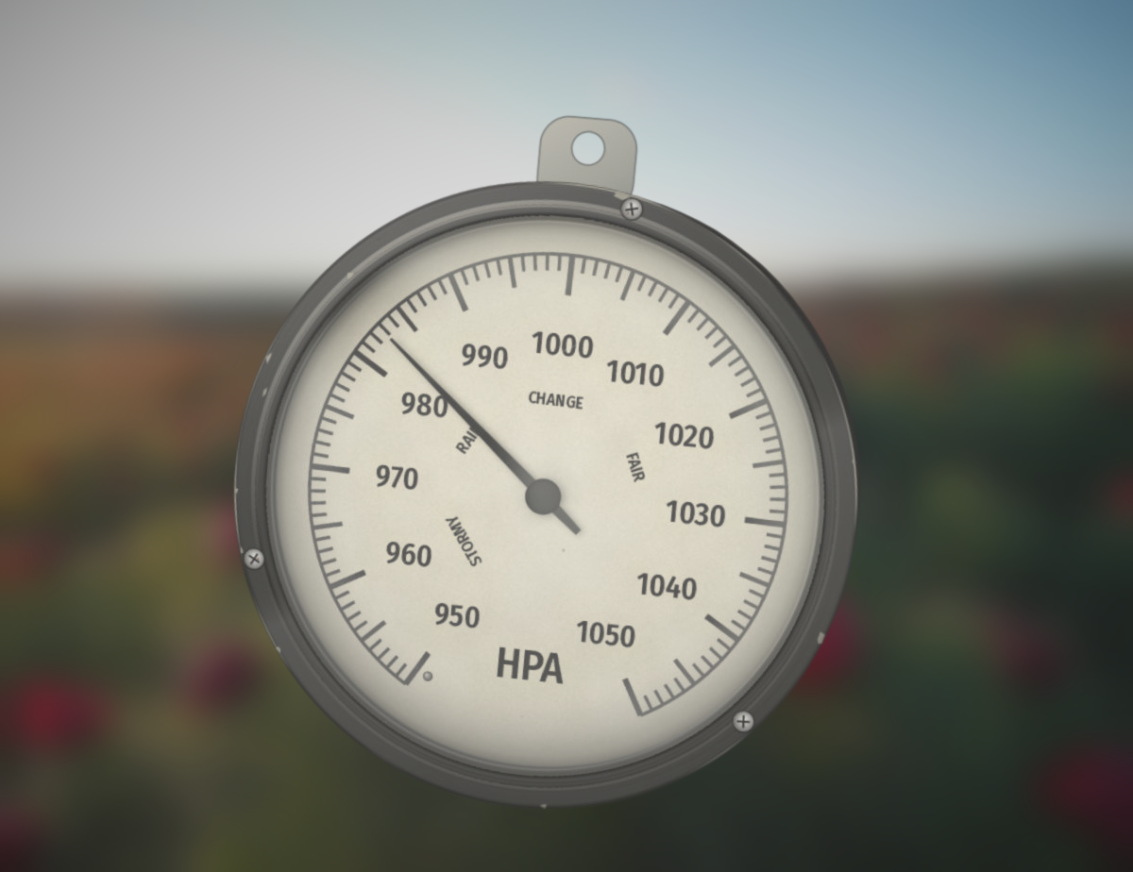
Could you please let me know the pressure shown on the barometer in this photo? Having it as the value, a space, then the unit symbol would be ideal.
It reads 983 hPa
